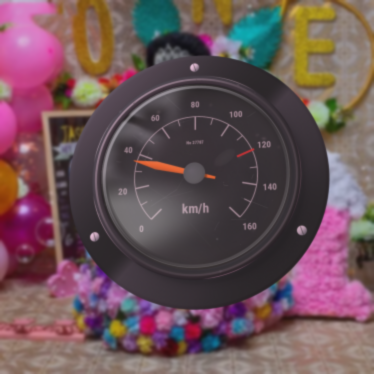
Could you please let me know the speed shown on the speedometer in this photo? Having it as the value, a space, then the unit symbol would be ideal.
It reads 35 km/h
